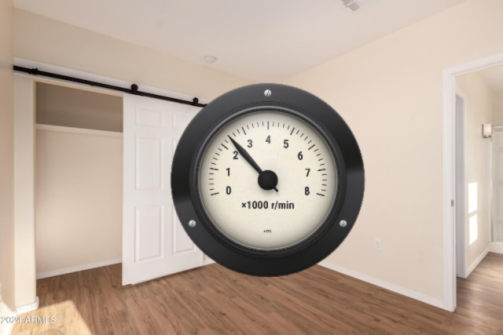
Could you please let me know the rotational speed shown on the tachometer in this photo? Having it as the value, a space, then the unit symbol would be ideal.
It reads 2400 rpm
